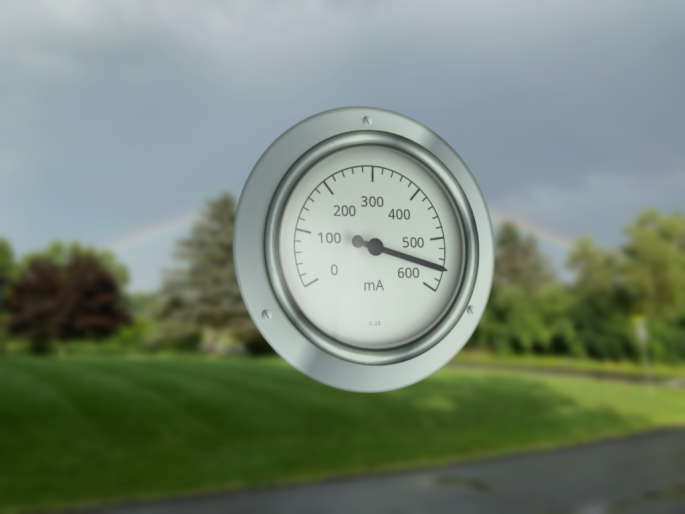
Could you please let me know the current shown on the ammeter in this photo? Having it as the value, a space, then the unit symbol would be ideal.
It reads 560 mA
